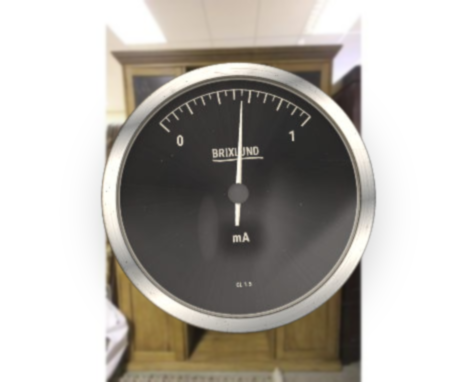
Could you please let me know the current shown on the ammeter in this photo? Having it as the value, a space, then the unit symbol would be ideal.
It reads 0.55 mA
